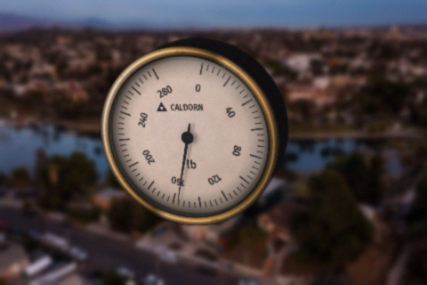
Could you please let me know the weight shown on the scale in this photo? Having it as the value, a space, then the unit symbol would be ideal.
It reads 156 lb
